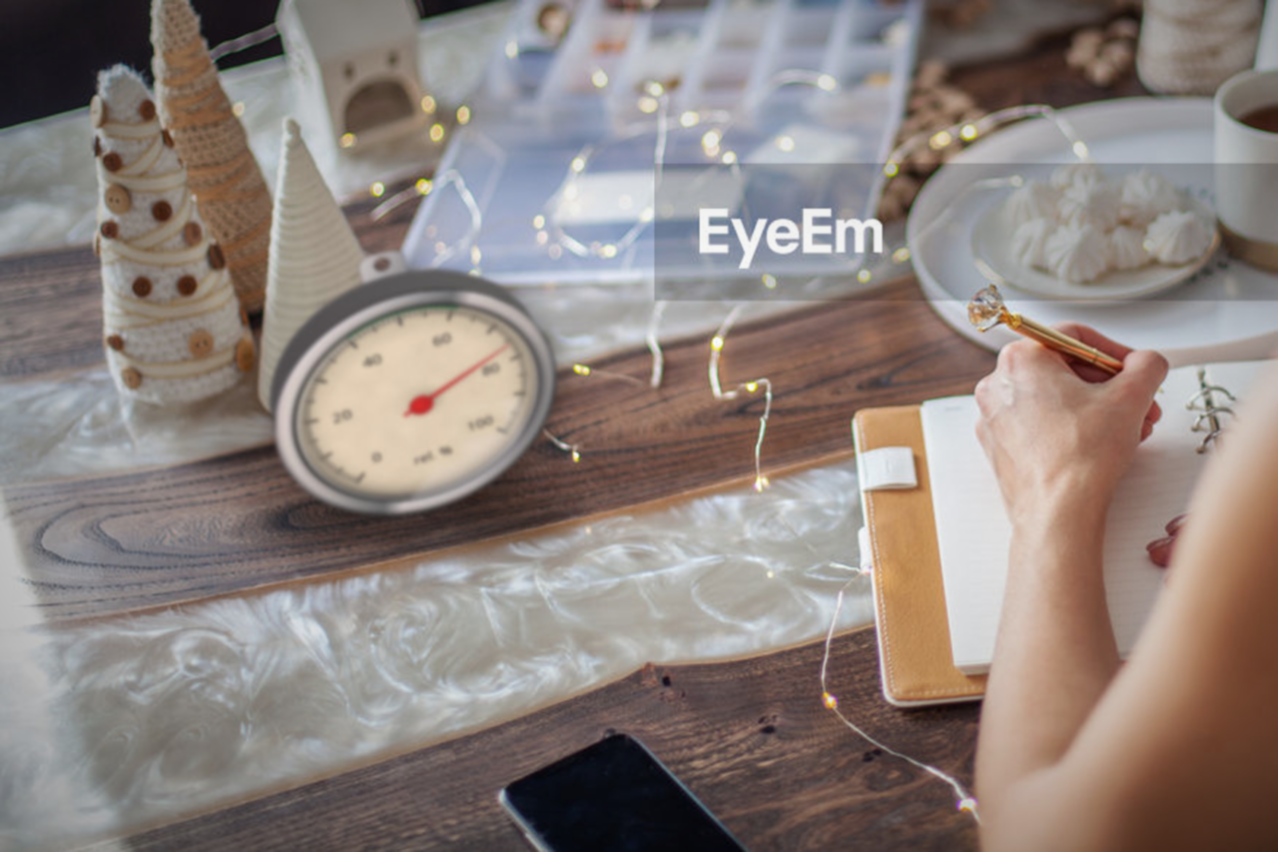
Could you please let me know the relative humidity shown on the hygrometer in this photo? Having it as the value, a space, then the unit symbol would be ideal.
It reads 75 %
